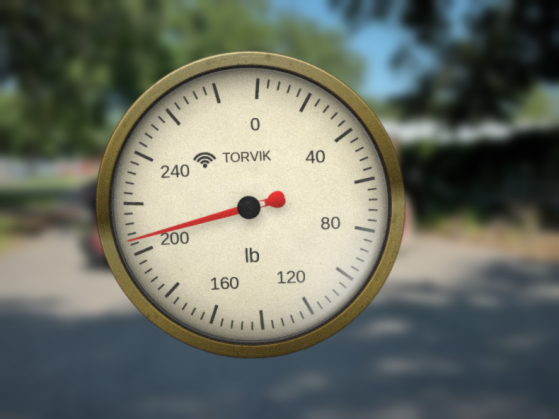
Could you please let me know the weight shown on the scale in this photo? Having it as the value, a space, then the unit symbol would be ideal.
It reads 206 lb
